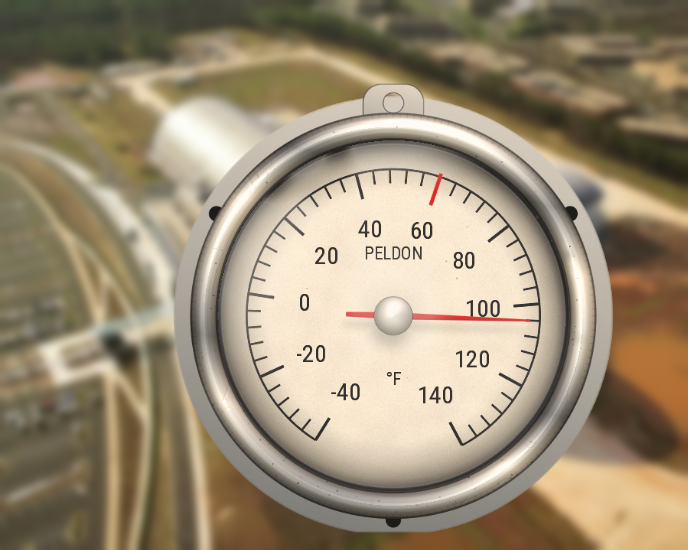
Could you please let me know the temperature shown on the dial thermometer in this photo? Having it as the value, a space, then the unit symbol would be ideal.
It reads 104 °F
